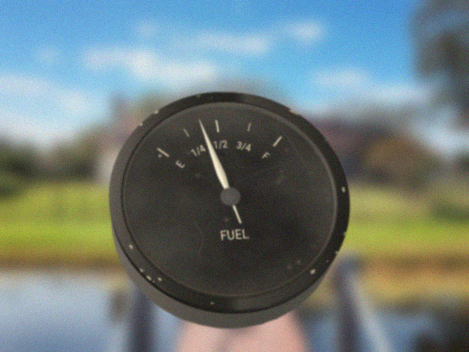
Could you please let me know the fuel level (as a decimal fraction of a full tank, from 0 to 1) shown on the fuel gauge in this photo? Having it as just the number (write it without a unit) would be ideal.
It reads 0.375
